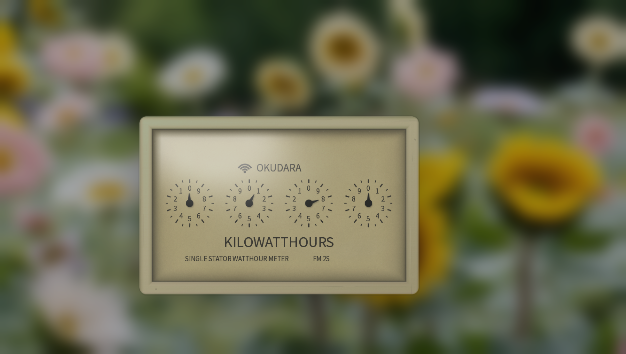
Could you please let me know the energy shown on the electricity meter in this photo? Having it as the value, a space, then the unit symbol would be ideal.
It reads 80 kWh
